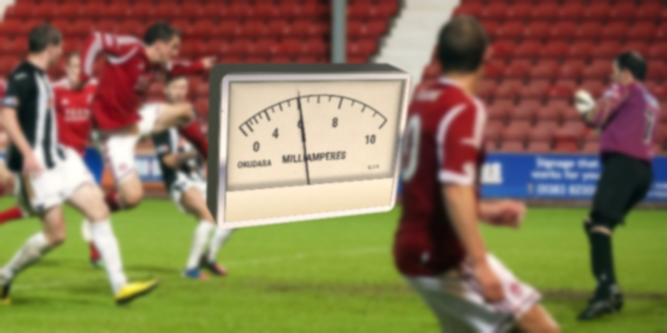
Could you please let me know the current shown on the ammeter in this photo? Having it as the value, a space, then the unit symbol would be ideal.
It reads 6 mA
